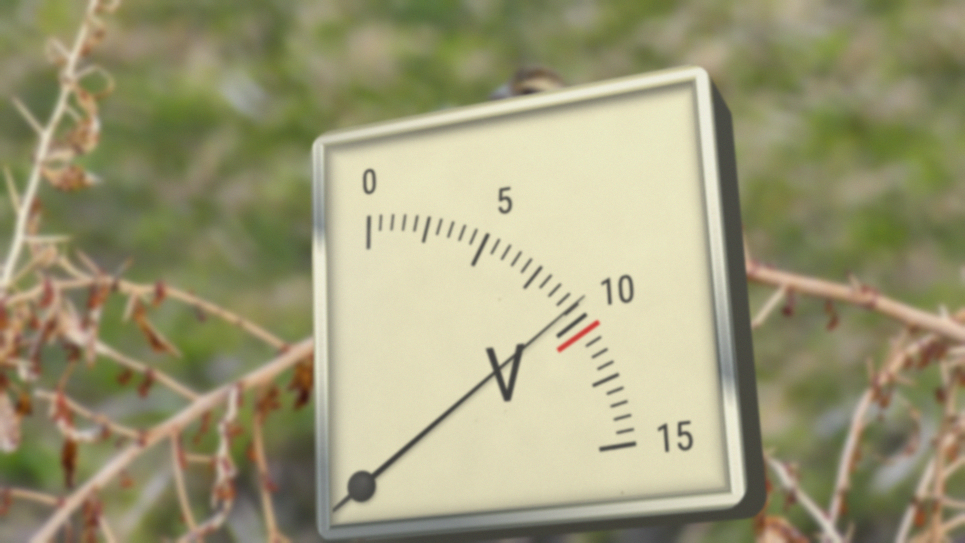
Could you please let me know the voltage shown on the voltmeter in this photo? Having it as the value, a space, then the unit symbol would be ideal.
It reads 9.5 V
